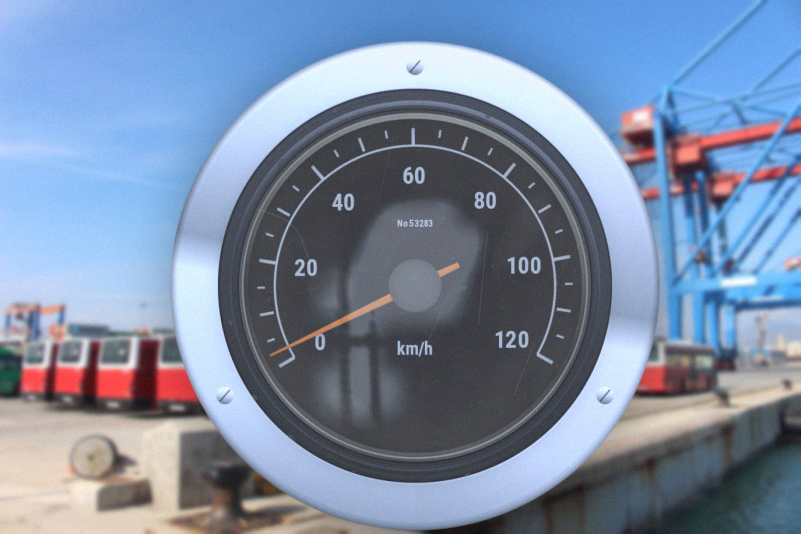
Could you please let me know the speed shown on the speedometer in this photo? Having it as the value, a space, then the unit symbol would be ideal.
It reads 2.5 km/h
